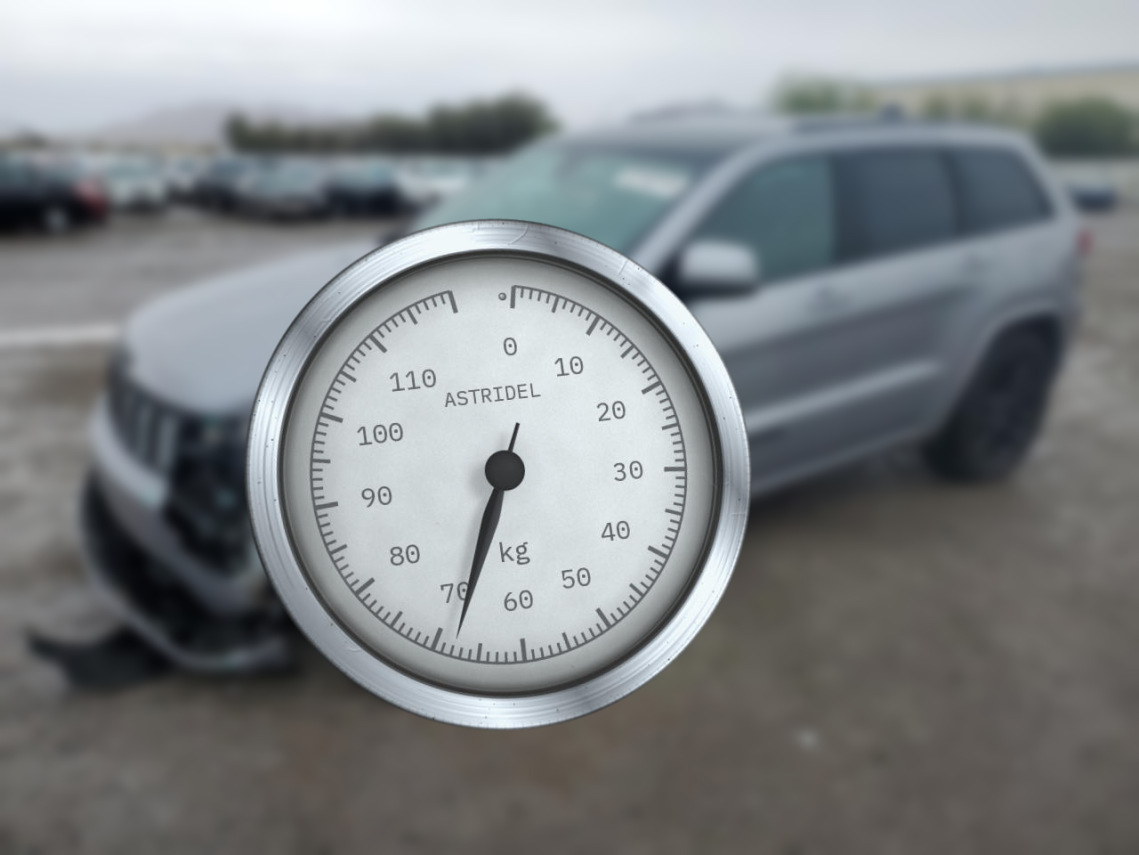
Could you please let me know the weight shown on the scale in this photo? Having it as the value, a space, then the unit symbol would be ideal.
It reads 68 kg
